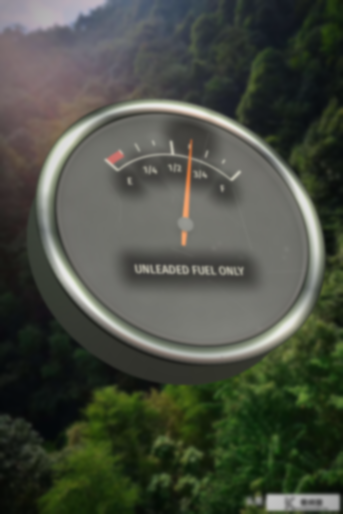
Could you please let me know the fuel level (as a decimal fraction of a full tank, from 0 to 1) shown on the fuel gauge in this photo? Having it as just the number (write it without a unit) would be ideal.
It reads 0.625
